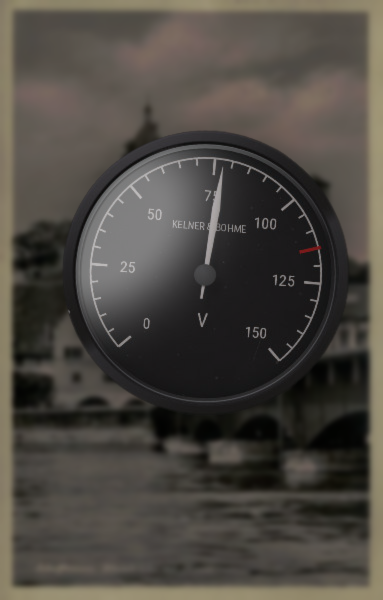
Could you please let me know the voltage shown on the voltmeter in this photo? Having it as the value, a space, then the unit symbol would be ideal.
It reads 77.5 V
